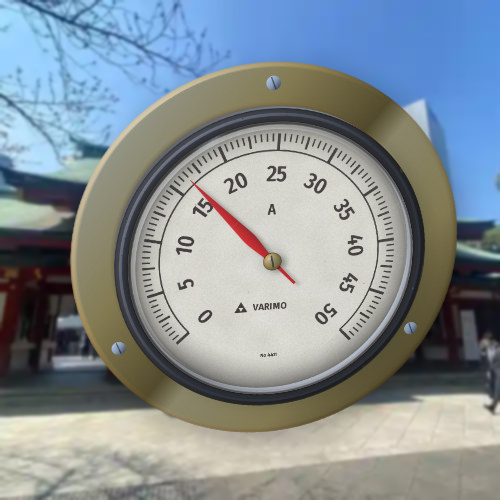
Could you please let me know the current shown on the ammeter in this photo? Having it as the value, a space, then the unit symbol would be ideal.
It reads 16.5 A
